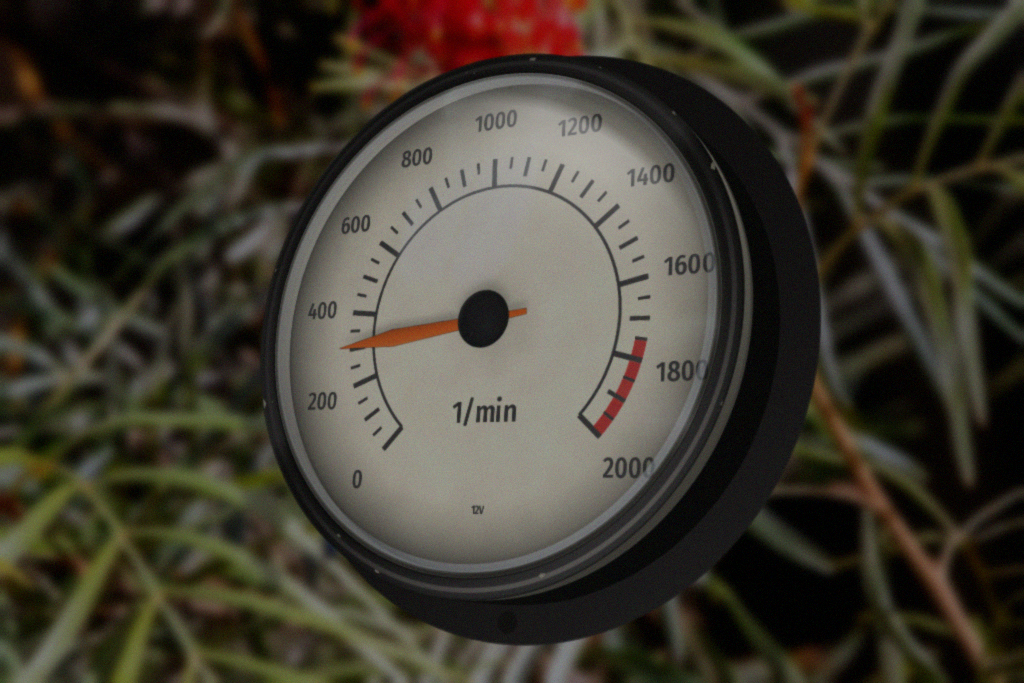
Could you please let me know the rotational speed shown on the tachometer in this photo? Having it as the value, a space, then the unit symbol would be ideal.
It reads 300 rpm
